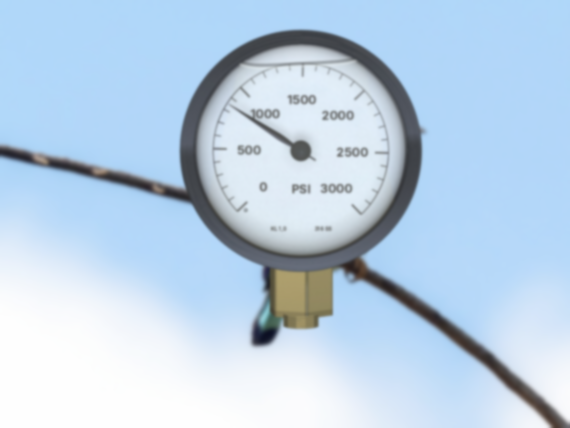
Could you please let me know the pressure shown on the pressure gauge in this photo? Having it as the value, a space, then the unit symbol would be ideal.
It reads 850 psi
